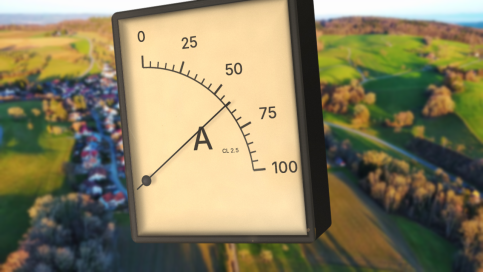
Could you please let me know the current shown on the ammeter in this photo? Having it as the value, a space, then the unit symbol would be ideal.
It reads 60 A
